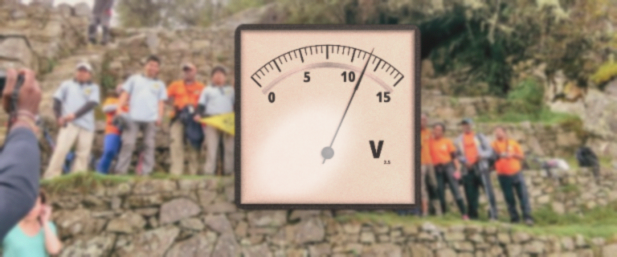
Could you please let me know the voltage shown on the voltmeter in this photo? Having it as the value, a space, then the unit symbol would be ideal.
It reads 11.5 V
